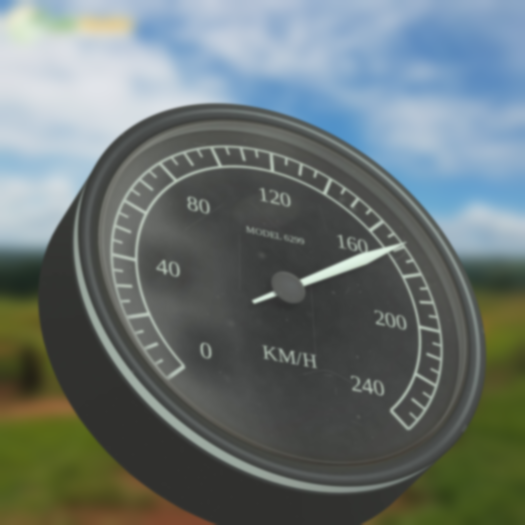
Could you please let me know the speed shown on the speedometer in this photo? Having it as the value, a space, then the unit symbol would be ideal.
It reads 170 km/h
